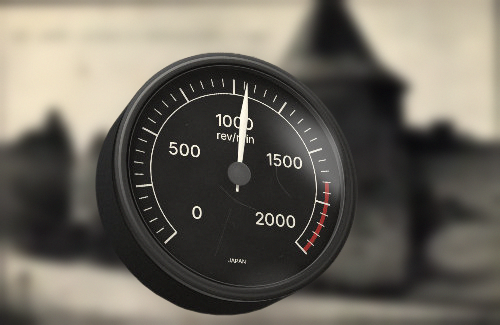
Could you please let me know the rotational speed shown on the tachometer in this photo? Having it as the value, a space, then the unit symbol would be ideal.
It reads 1050 rpm
